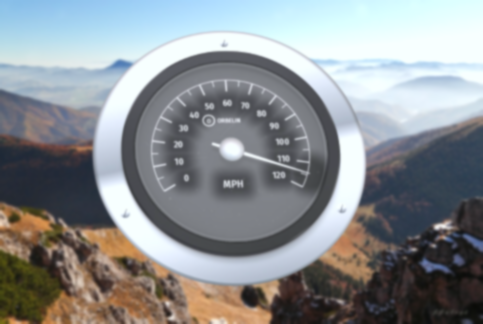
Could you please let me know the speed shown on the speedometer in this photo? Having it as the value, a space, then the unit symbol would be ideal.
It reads 115 mph
